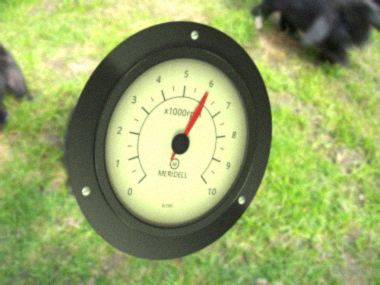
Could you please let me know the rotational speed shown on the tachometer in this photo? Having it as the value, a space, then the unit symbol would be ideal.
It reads 6000 rpm
